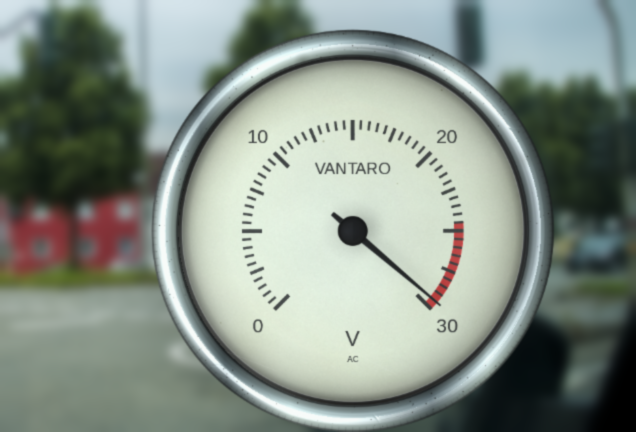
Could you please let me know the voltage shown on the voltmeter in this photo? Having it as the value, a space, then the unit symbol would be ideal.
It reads 29.5 V
